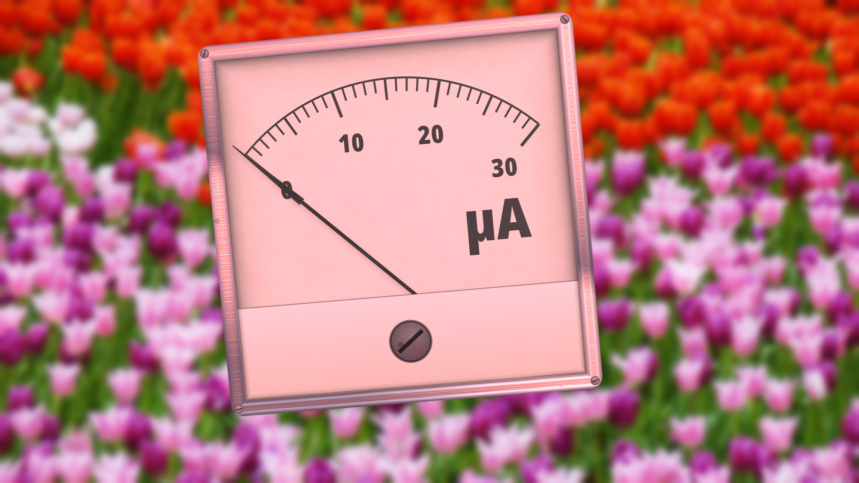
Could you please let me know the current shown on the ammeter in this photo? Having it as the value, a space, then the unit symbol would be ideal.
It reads 0 µA
